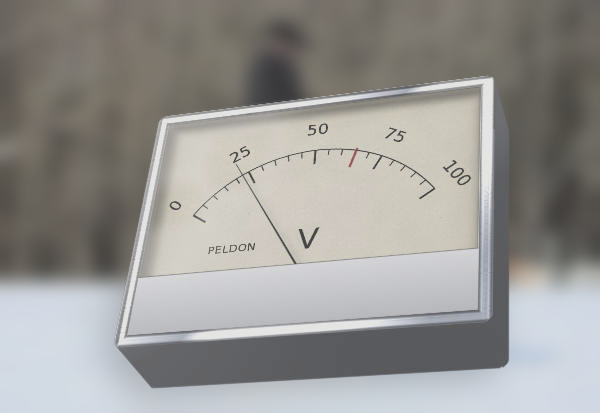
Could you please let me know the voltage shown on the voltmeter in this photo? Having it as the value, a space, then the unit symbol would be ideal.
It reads 22.5 V
